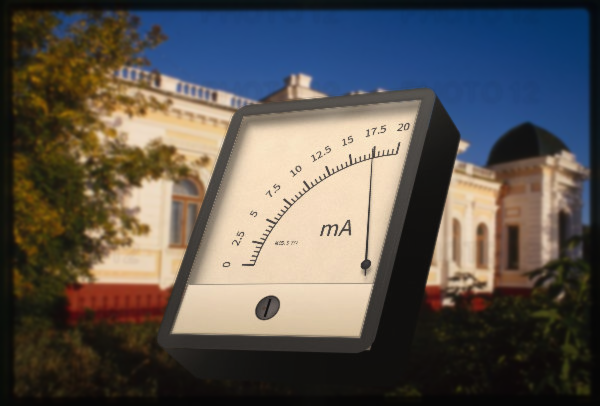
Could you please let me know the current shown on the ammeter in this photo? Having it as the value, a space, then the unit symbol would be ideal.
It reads 17.5 mA
